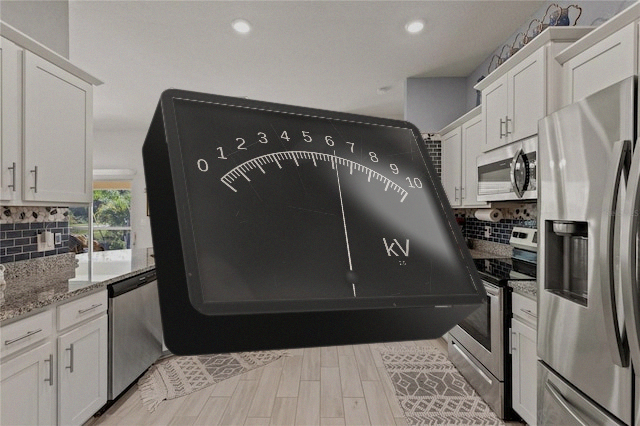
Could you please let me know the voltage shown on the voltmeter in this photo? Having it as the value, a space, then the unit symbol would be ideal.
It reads 6 kV
